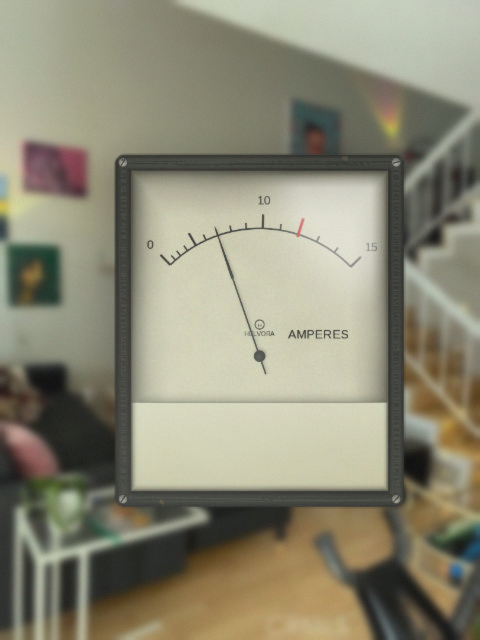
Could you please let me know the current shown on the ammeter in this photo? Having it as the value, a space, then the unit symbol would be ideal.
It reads 7 A
